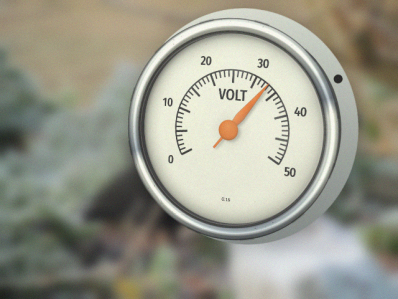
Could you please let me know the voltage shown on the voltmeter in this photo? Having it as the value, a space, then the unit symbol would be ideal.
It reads 33 V
